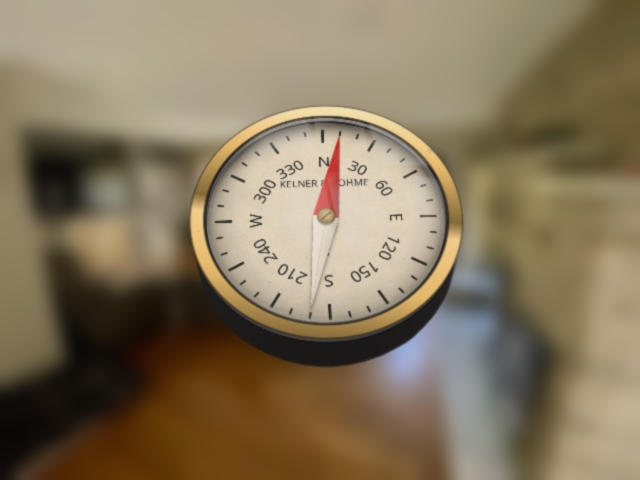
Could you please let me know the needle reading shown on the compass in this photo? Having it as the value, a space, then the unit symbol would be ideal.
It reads 10 °
